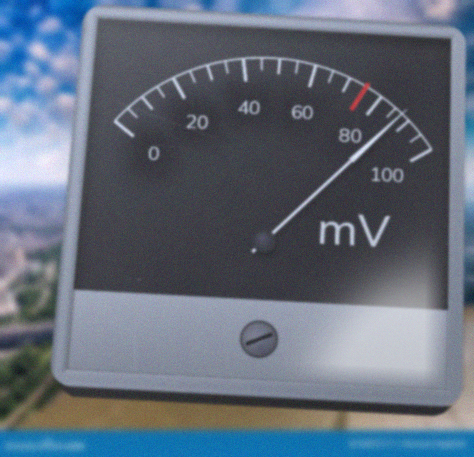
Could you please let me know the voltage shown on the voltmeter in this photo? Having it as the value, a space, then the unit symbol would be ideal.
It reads 87.5 mV
